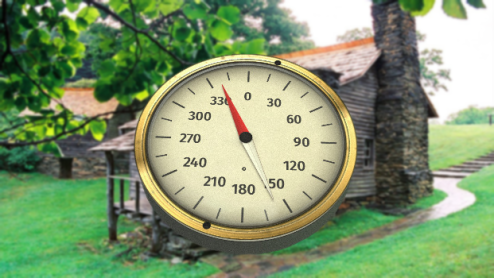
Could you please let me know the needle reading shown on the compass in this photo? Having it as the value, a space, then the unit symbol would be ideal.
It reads 337.5 °
